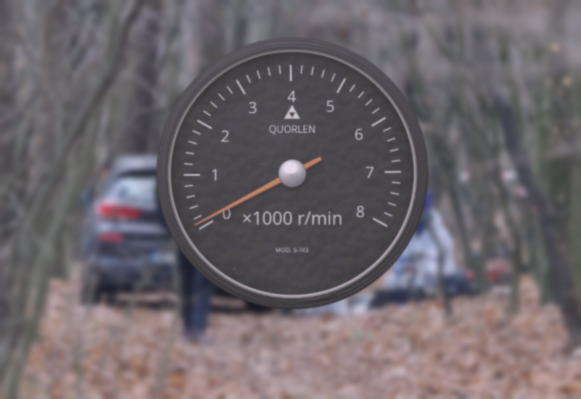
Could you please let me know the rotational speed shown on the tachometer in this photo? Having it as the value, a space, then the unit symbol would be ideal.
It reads 100 rpm
